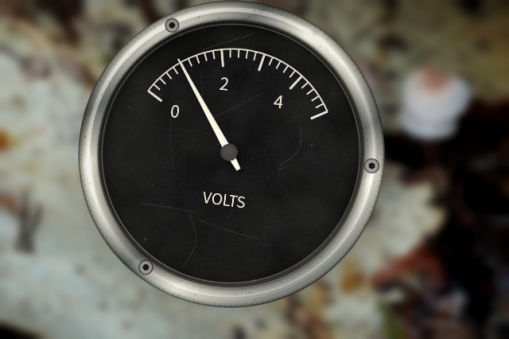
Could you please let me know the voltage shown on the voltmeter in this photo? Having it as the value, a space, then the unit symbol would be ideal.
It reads 1 V
